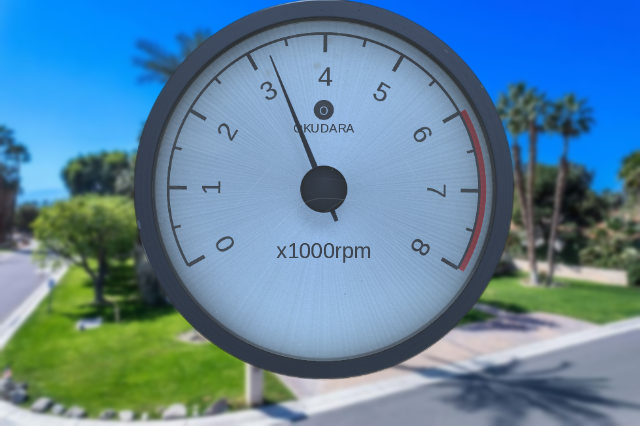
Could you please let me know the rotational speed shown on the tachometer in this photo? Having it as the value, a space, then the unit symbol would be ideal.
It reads 3250 rpm
